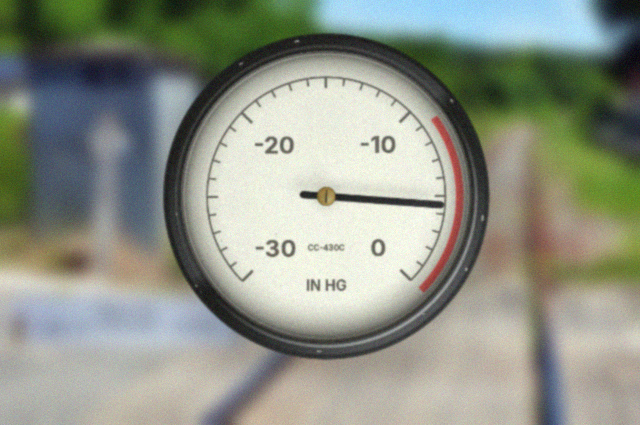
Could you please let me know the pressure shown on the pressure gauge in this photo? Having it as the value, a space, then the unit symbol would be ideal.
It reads -4.5 inHg
